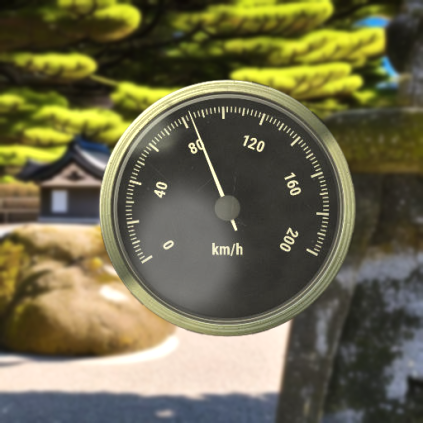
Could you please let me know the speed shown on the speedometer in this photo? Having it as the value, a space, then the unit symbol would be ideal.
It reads 84 km/h
